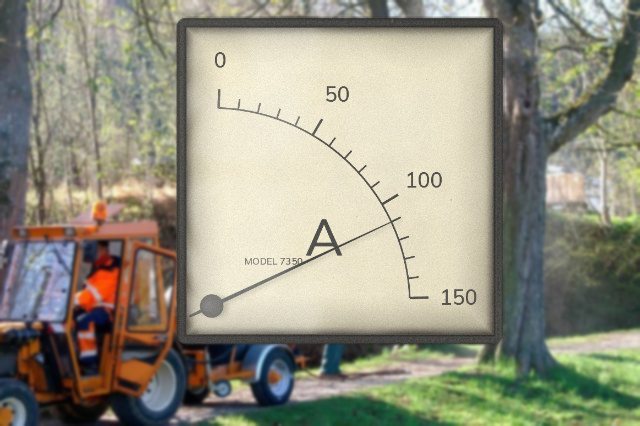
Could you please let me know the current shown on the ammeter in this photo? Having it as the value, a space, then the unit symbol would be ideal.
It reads 110 A
